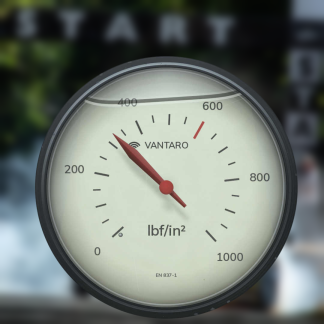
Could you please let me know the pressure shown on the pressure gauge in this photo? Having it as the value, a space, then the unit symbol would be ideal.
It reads 325 psi
